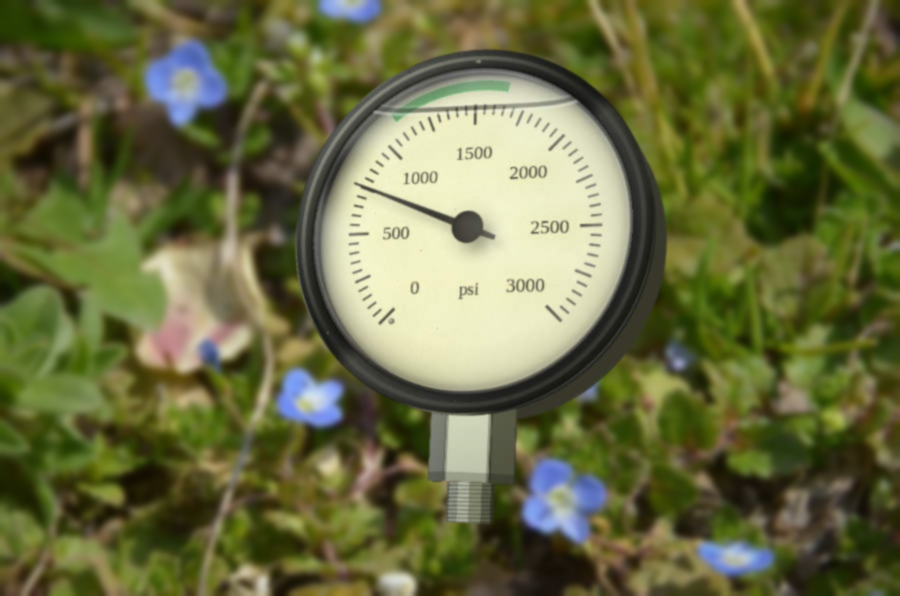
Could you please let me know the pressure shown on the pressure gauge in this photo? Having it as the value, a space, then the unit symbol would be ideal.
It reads 750 psi
